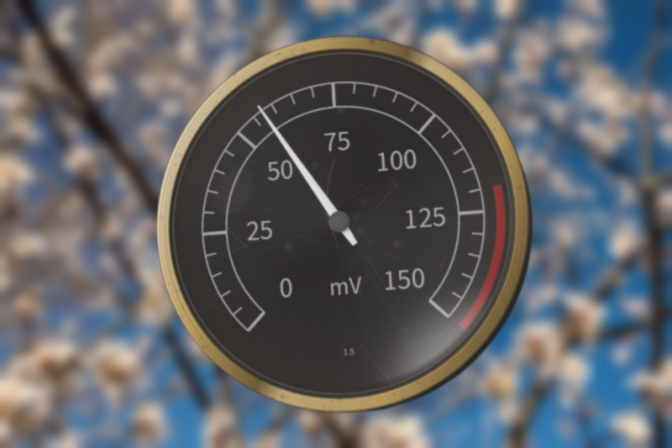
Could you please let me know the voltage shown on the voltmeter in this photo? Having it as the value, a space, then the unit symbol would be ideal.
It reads 57.5 mV
